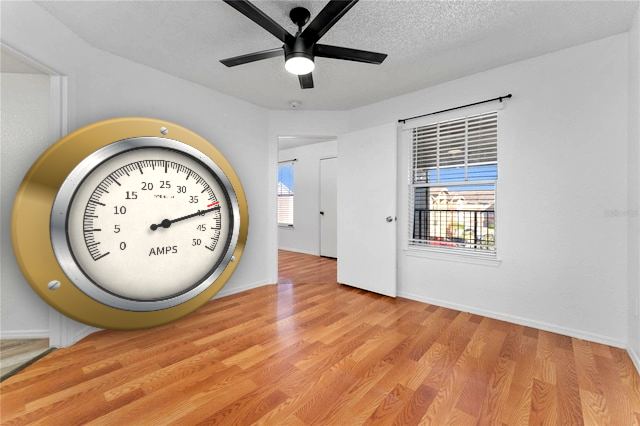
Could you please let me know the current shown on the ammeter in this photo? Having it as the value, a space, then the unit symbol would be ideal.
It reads 40 A
